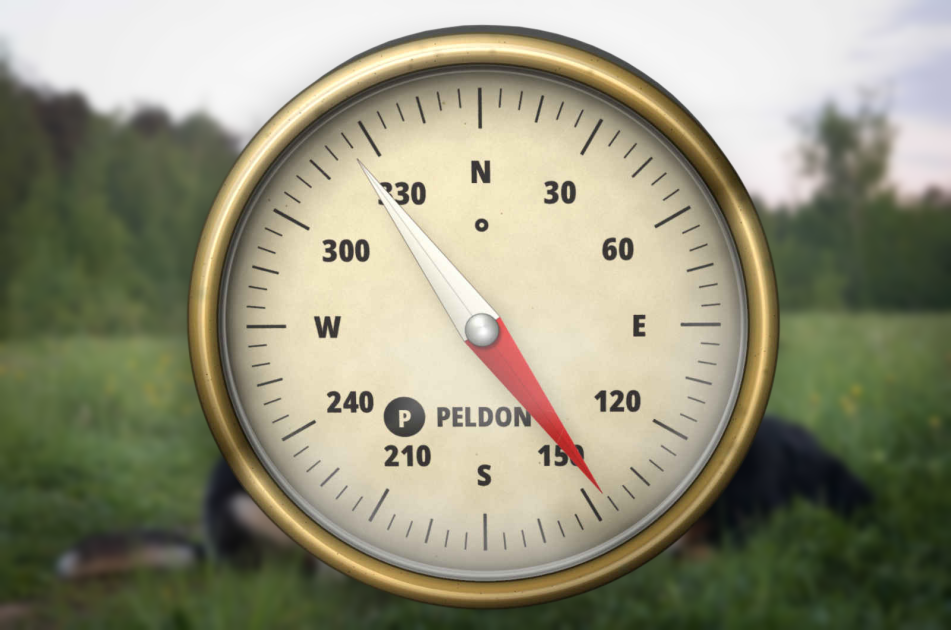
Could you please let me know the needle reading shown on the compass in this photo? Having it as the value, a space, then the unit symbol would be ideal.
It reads 145 °
